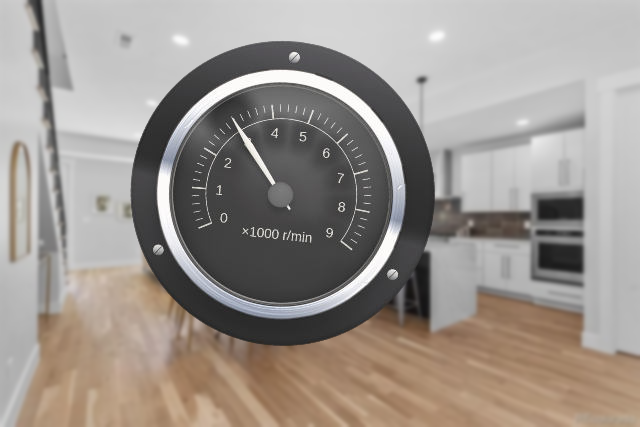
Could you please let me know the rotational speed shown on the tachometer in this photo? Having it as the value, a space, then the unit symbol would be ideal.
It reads 3000 rpm
